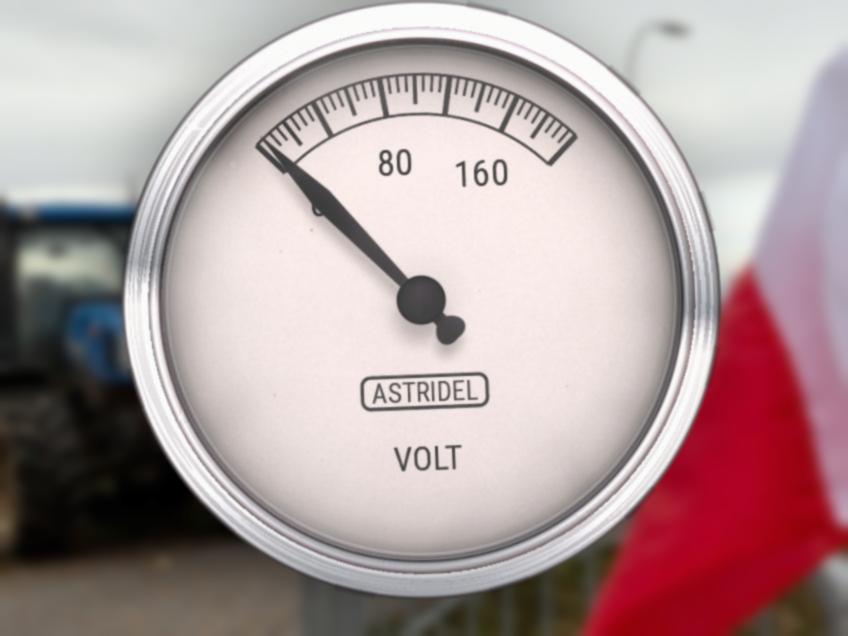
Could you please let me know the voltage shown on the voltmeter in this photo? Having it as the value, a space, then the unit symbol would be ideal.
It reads 5 V
